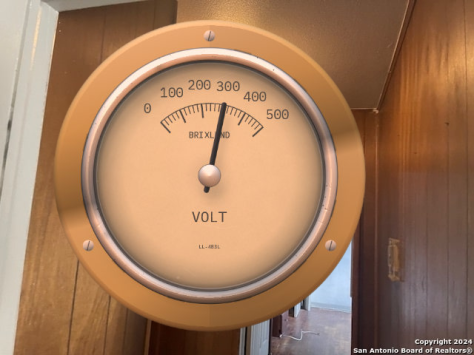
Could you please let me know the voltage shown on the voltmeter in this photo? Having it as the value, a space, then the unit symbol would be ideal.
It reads 300 V
